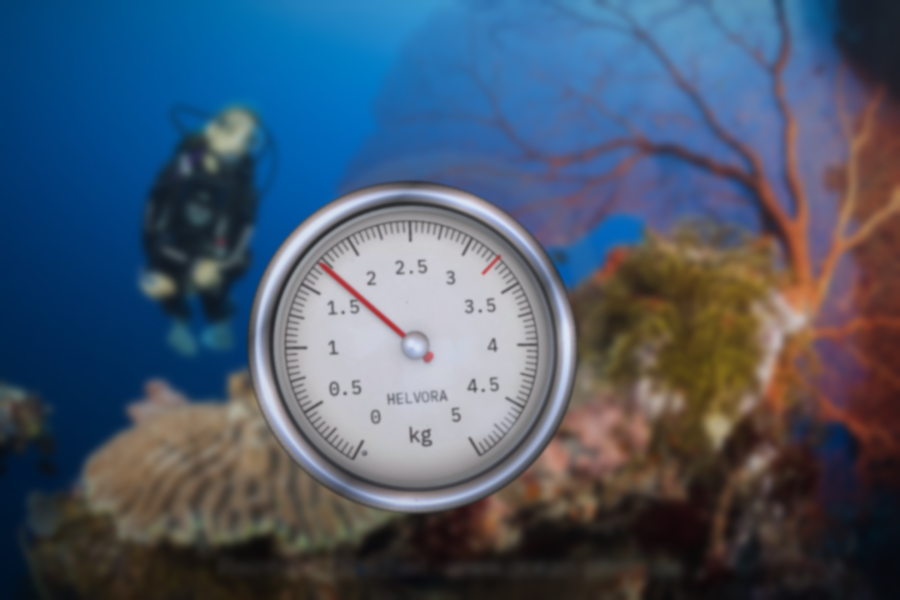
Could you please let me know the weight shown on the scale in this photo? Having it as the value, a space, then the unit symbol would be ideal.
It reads 1.7 kg
